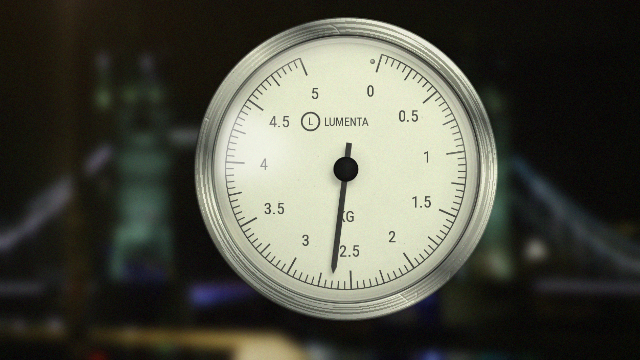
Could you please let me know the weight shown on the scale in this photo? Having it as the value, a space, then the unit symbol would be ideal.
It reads 2.65 kg
